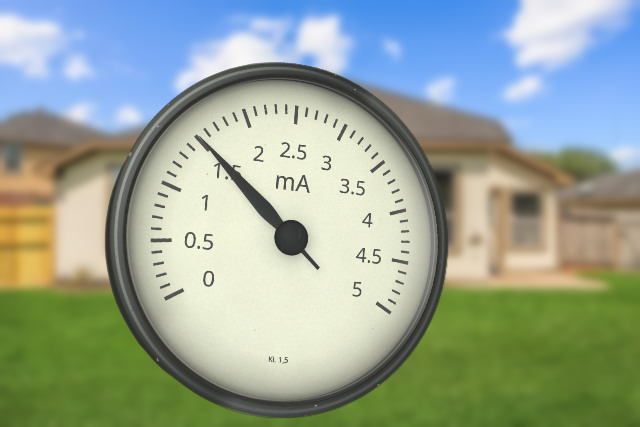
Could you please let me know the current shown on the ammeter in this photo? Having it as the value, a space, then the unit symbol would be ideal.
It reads 1.5 mA
